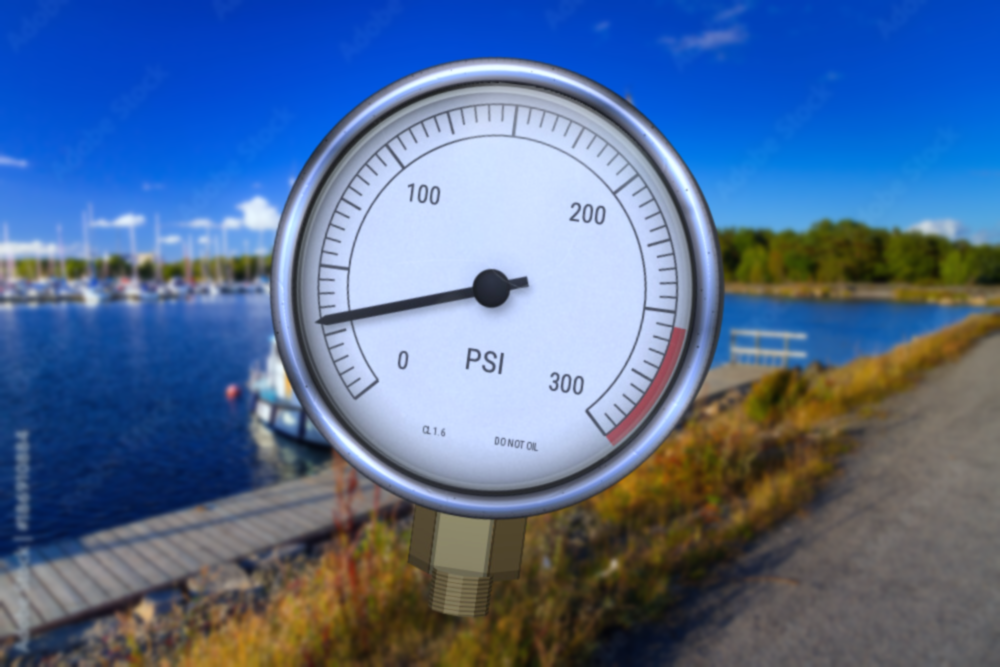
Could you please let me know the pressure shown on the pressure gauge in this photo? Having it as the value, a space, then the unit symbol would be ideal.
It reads 30 psi
